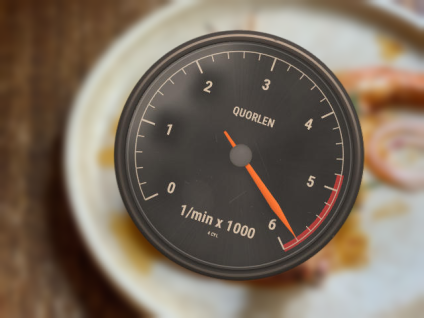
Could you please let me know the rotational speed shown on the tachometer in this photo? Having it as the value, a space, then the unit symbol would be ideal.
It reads 5800 rpm
